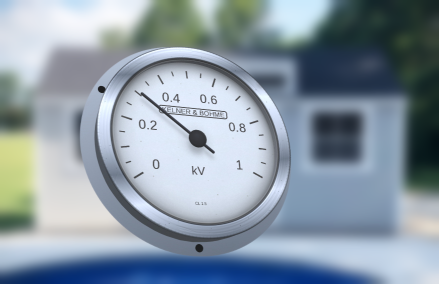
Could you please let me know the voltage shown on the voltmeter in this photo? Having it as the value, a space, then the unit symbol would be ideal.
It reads 0.3 kV
